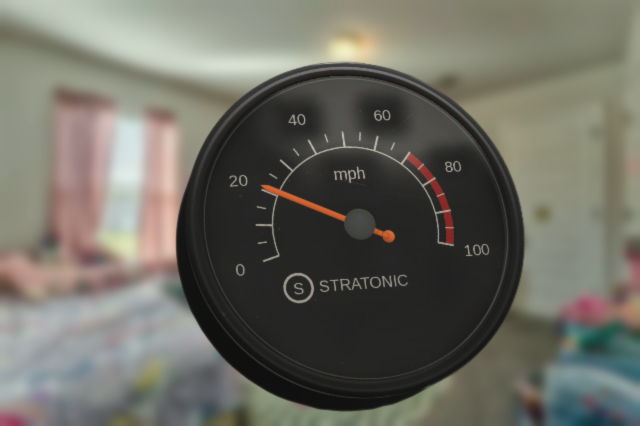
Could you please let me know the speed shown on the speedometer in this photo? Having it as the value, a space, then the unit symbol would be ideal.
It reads 20 mph
